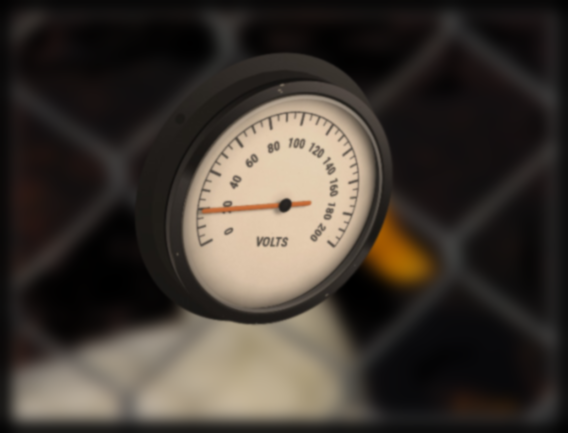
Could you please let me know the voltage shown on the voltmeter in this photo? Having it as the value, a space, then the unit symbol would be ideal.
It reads 20 V
